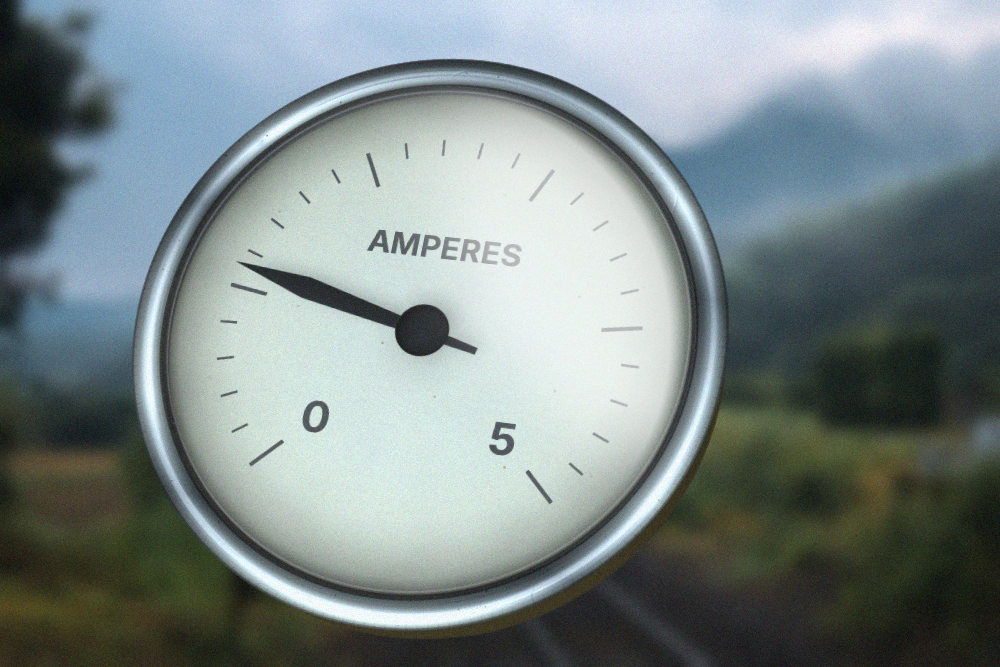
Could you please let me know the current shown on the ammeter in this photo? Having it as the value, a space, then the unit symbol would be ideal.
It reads 1.1 A
